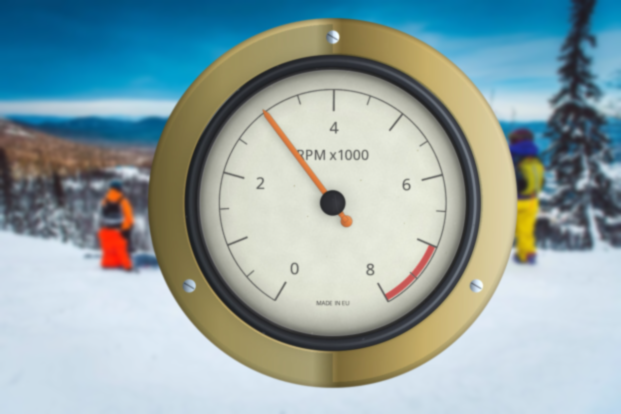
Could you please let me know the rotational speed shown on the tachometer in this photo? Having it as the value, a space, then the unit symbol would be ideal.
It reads 3000 rpm
